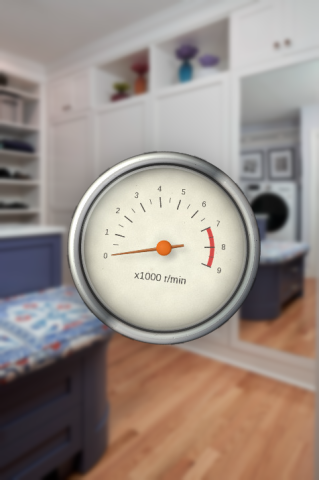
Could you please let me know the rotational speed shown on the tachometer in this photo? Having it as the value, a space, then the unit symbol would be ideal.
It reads 0 rpm
